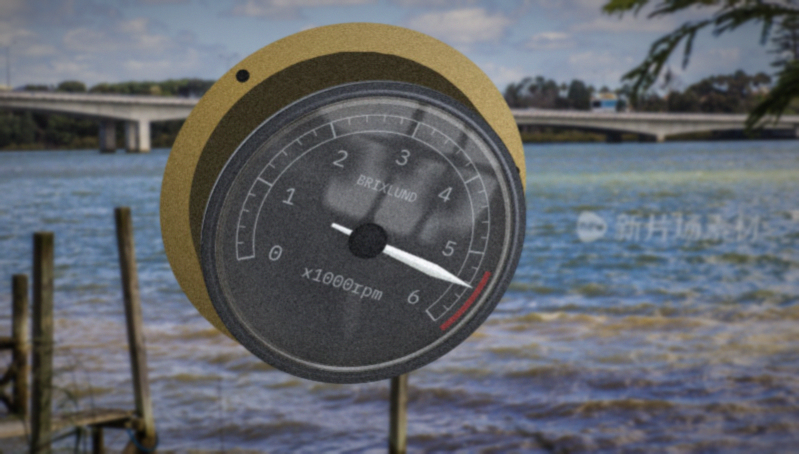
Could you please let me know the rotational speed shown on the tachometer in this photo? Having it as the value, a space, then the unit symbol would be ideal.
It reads 5400 rpm
